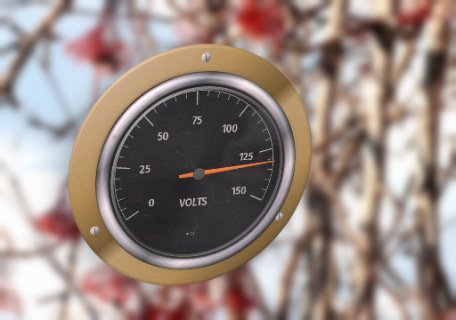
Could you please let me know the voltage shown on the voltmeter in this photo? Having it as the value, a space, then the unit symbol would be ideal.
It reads 130 V
